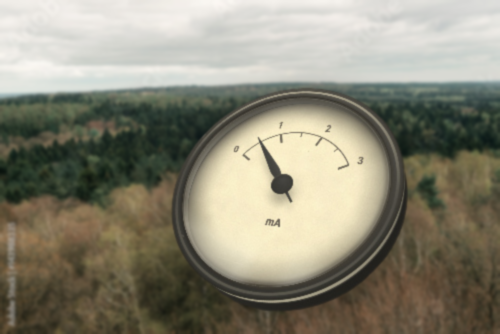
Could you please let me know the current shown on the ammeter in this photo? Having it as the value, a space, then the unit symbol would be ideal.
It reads 0.5 mA
